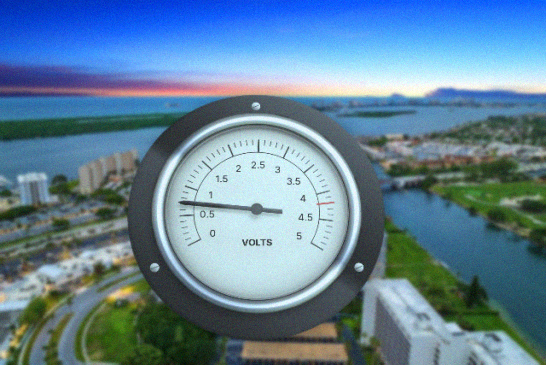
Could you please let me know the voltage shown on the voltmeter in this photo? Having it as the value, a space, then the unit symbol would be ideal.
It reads 0.7 V
